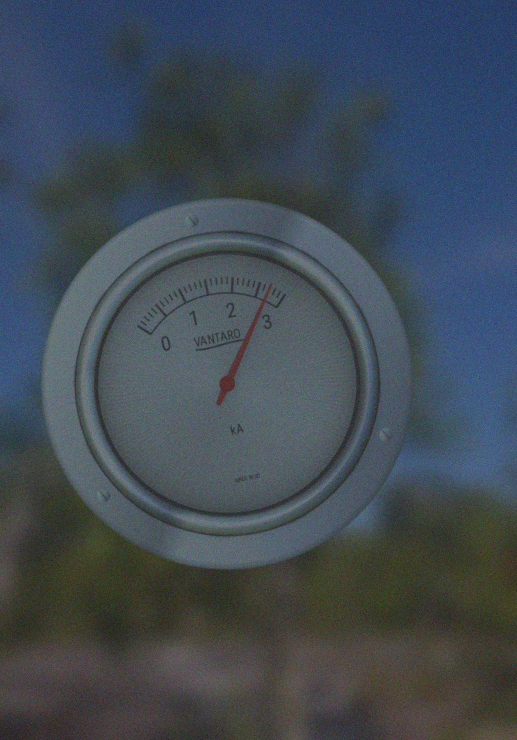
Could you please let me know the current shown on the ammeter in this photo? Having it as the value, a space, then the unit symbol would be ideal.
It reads 2.7 kA
